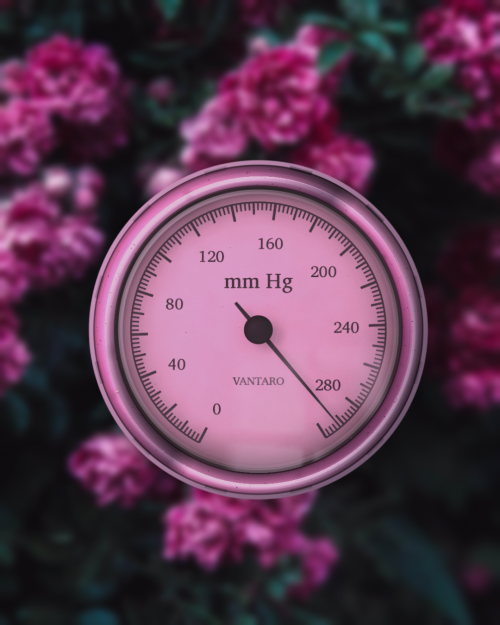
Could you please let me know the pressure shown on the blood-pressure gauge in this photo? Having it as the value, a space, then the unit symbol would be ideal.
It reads 292 mmHg
